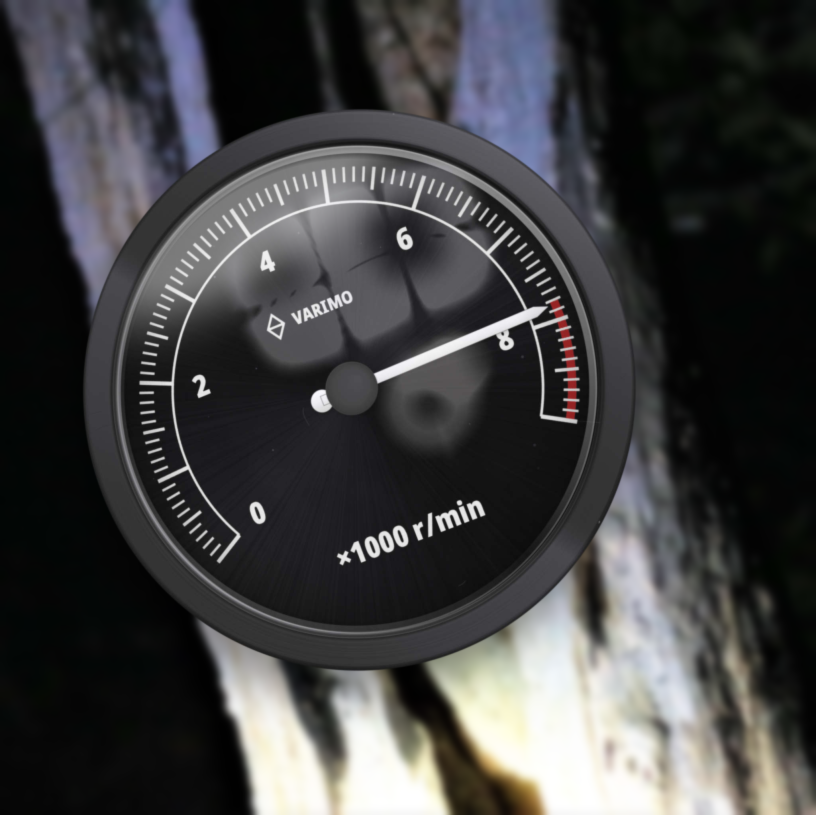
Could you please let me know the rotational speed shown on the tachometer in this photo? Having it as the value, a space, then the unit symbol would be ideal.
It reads 7850 rpm
